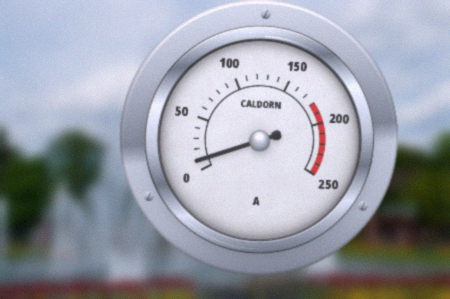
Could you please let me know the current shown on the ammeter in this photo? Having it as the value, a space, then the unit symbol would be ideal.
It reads 10 A
